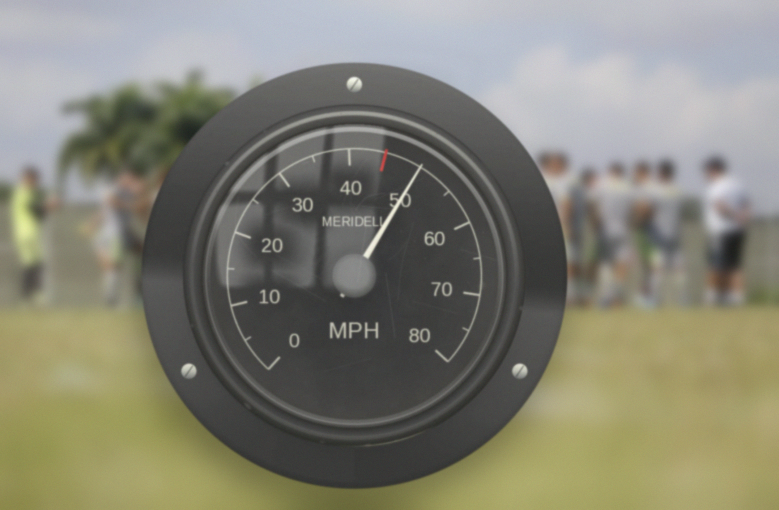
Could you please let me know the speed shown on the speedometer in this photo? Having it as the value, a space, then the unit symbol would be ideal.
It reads 50 mph
